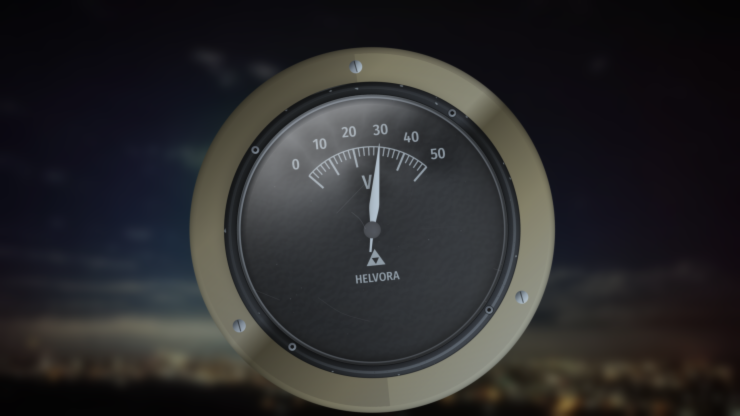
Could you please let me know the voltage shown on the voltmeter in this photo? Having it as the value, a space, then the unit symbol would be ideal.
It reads 30 V
